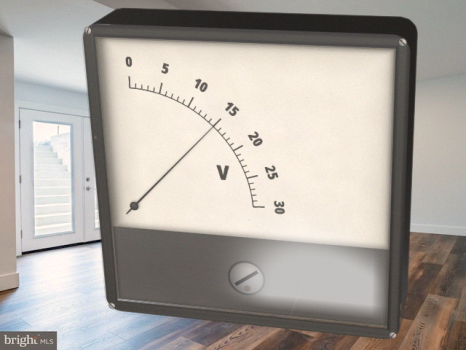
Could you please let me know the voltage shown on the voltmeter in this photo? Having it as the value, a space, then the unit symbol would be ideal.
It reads 15 V
